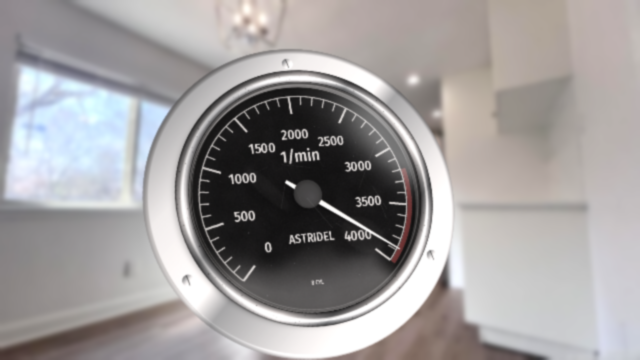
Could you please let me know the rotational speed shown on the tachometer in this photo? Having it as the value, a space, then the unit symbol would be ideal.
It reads 3900 rpm
